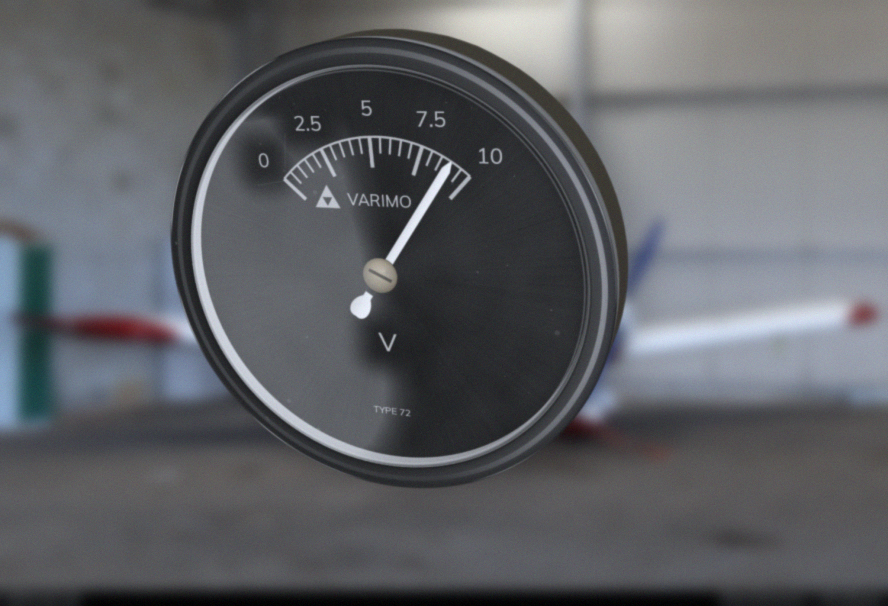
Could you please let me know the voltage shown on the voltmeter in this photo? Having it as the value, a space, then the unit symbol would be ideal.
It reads 9 V
